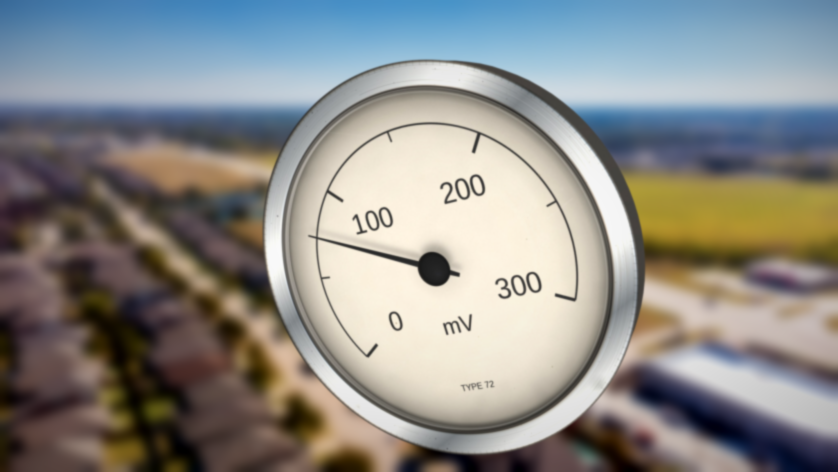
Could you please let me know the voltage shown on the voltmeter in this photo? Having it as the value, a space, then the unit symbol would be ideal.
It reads 75 mV
